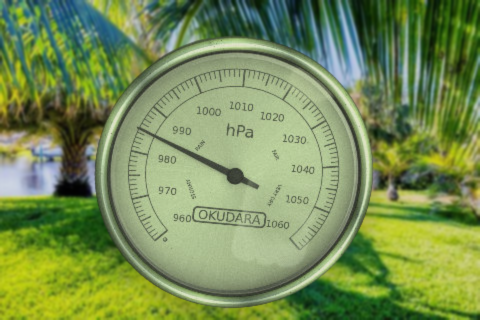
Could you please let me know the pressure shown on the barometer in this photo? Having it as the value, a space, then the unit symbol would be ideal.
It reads 985 hPa
